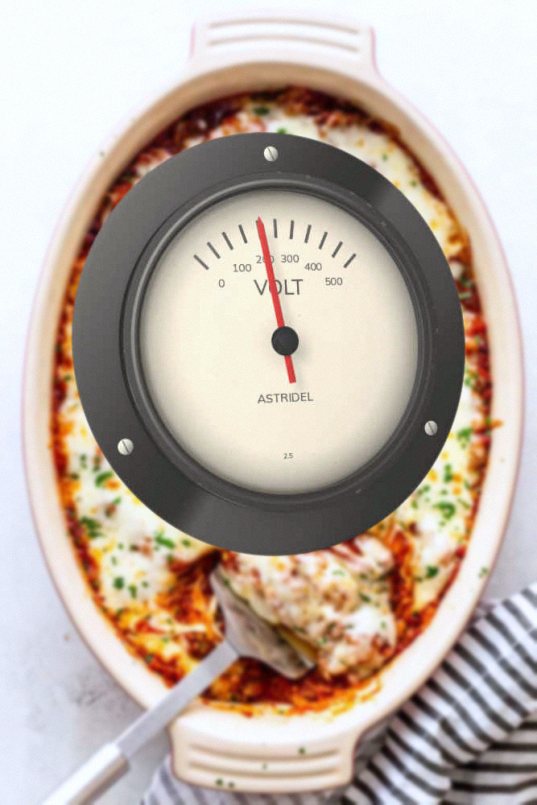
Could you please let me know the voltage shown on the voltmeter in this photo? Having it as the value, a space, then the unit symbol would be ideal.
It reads 200 V
